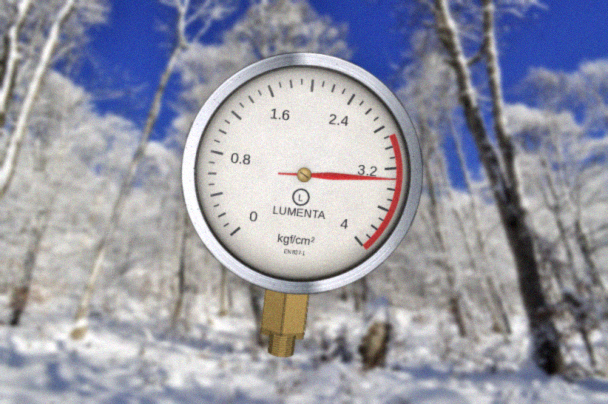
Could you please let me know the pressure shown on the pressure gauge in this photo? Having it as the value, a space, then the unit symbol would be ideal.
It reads 3.3 kg/cm²
